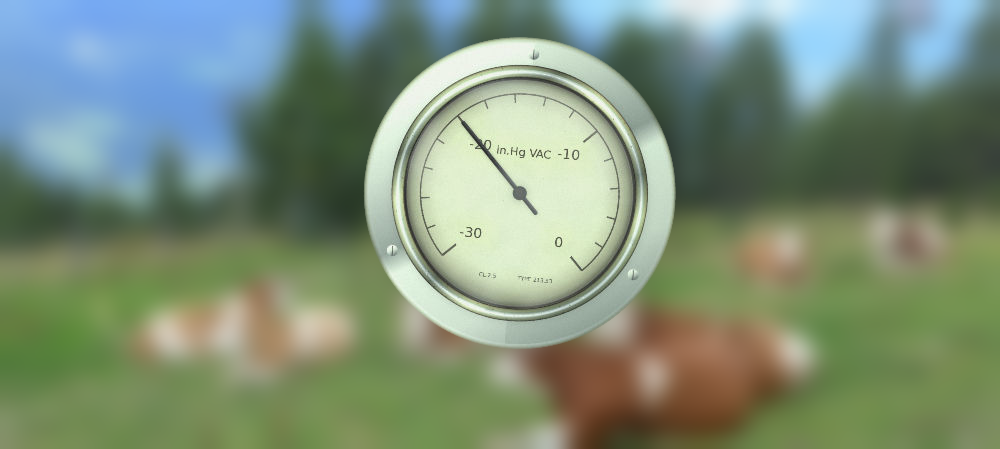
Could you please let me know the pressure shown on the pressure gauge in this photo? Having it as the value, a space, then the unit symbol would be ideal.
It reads -20 inHg
